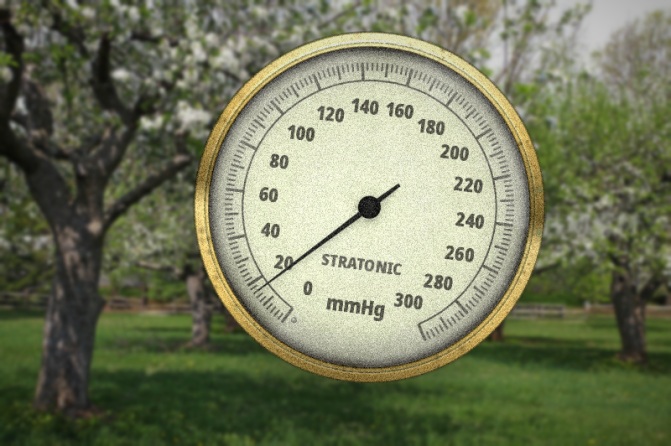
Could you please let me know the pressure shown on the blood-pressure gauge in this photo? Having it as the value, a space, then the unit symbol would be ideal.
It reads 16 mmHg
